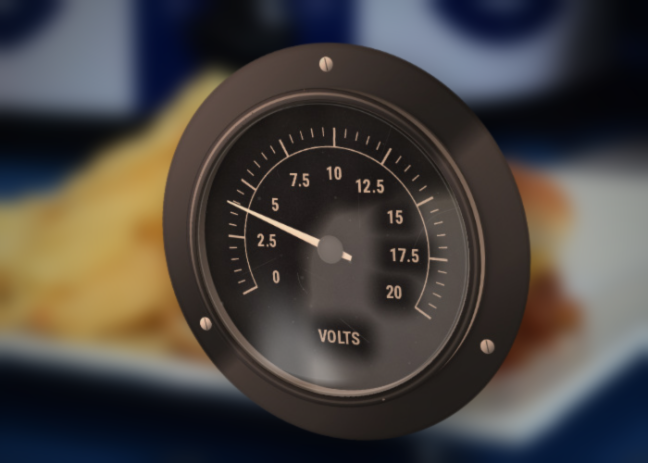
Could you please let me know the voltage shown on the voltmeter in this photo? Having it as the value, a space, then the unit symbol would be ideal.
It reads 4 V
